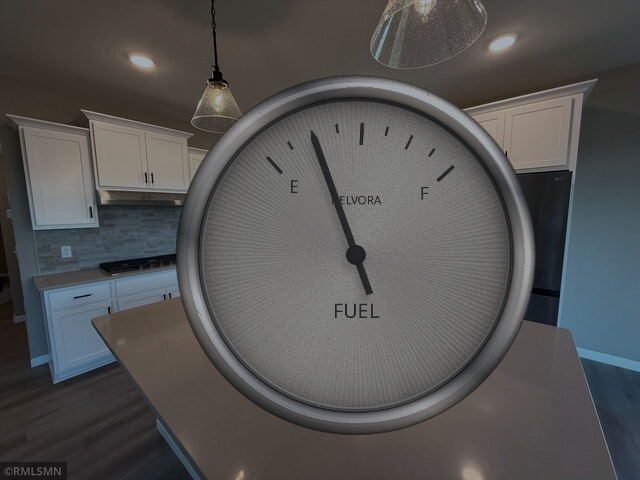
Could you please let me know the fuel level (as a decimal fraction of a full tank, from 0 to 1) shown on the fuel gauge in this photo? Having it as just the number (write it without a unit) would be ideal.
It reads 0.25
